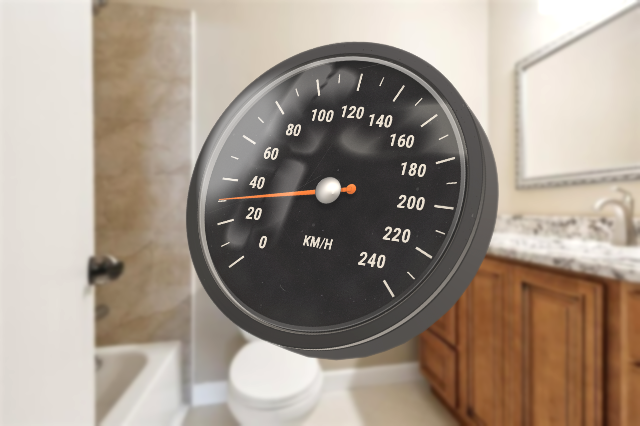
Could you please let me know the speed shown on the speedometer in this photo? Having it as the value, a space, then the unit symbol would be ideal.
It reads 30 km/h
